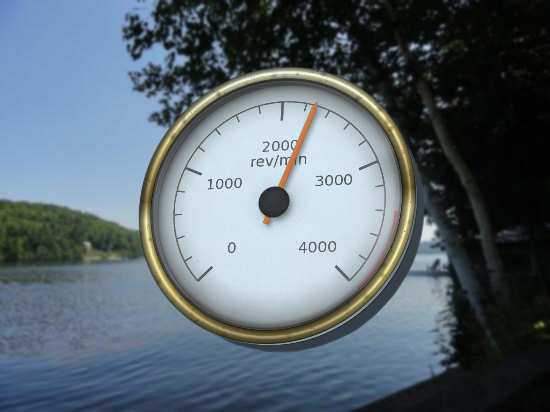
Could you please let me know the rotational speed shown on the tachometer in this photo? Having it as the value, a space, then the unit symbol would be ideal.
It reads 2300 rpm
